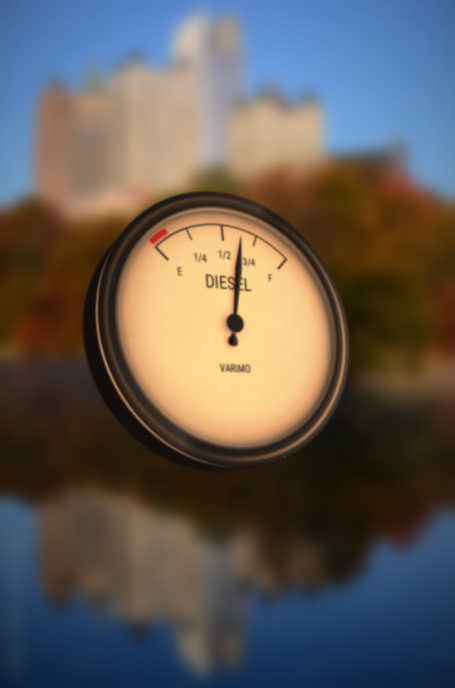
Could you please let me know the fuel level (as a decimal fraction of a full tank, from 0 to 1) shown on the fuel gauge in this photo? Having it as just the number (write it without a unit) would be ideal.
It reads 0.625
